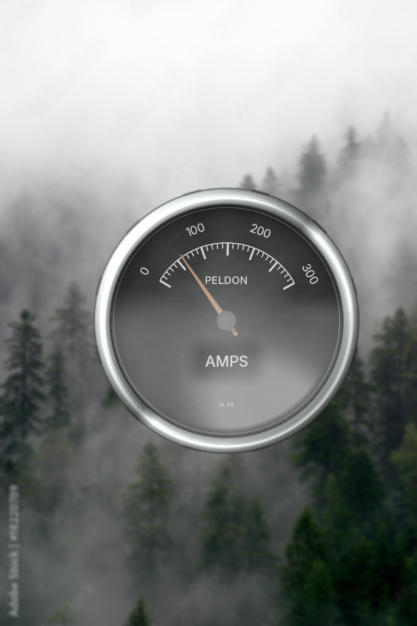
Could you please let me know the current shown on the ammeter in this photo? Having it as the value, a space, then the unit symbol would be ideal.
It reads 60 A
